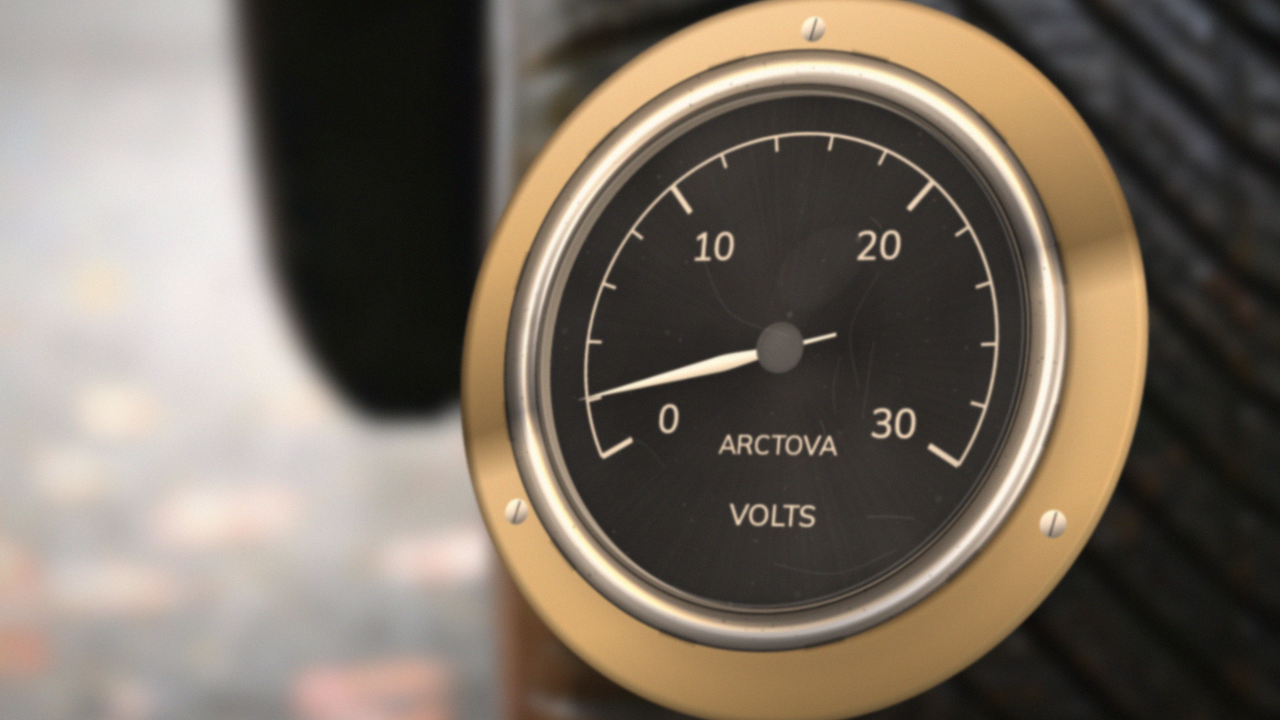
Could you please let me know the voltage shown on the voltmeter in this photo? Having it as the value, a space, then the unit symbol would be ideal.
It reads 2 V
